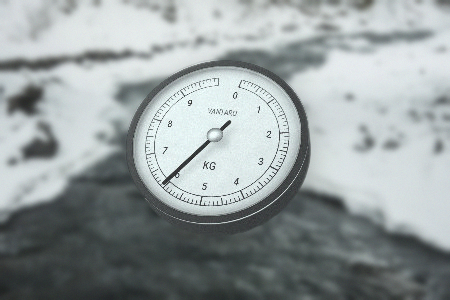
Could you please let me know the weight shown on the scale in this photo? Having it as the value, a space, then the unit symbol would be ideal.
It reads 6 kg
